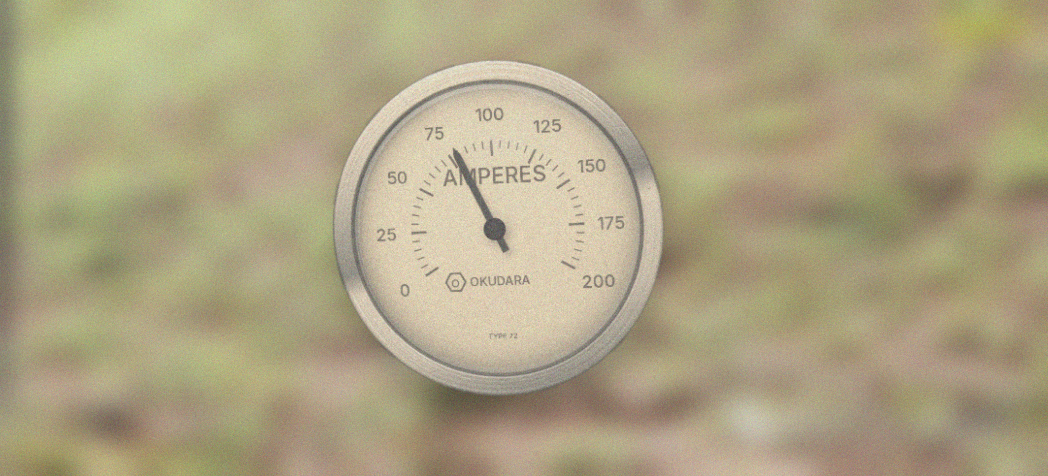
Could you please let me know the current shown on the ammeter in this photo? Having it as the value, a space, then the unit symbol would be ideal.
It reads 80 A
